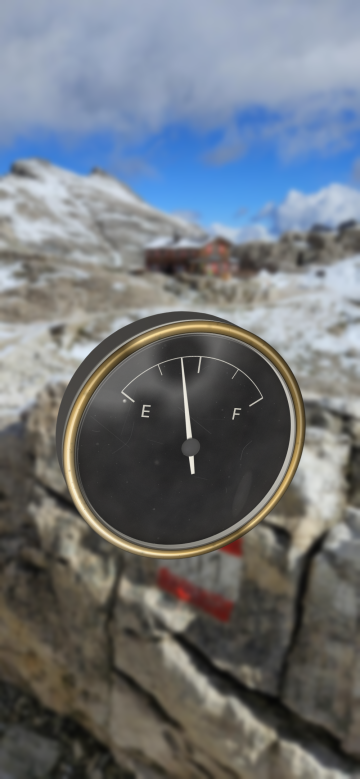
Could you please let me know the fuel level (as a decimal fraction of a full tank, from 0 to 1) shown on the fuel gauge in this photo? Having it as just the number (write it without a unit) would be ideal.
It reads 0.375
